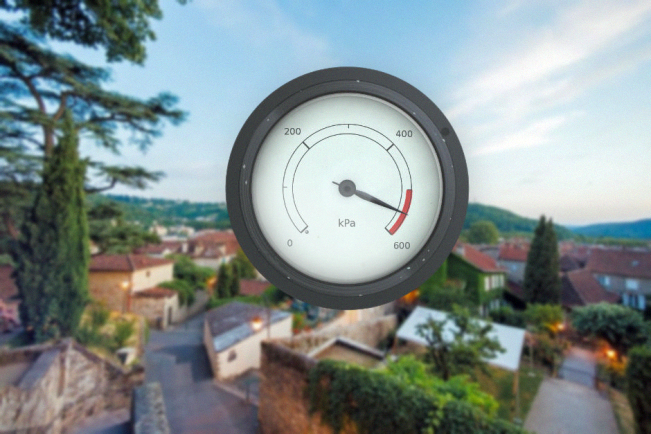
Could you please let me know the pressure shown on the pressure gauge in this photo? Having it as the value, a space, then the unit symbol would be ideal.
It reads 550 kPa
